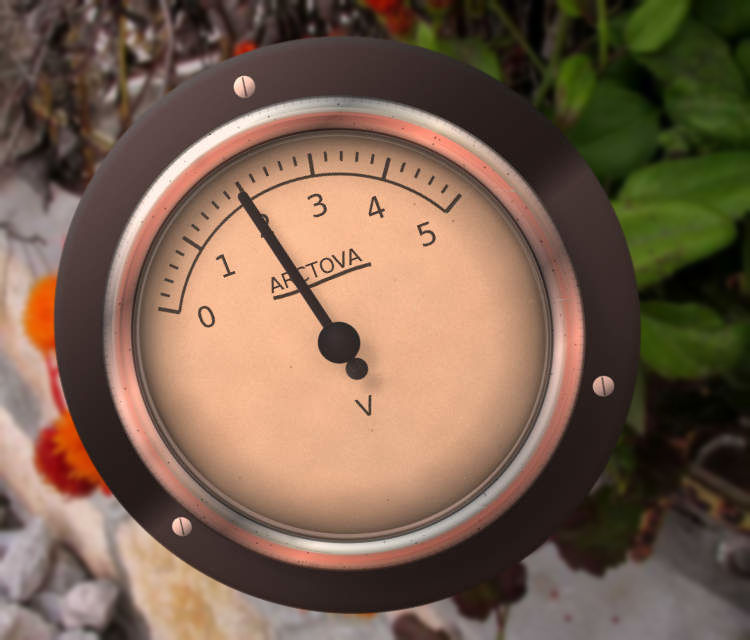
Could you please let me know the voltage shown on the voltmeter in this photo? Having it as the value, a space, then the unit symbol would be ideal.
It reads 2 V
